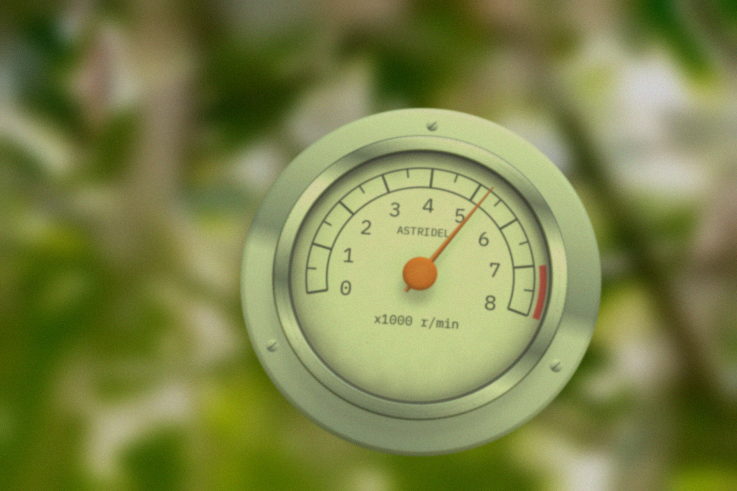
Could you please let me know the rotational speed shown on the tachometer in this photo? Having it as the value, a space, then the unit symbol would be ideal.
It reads 5250 rpm
